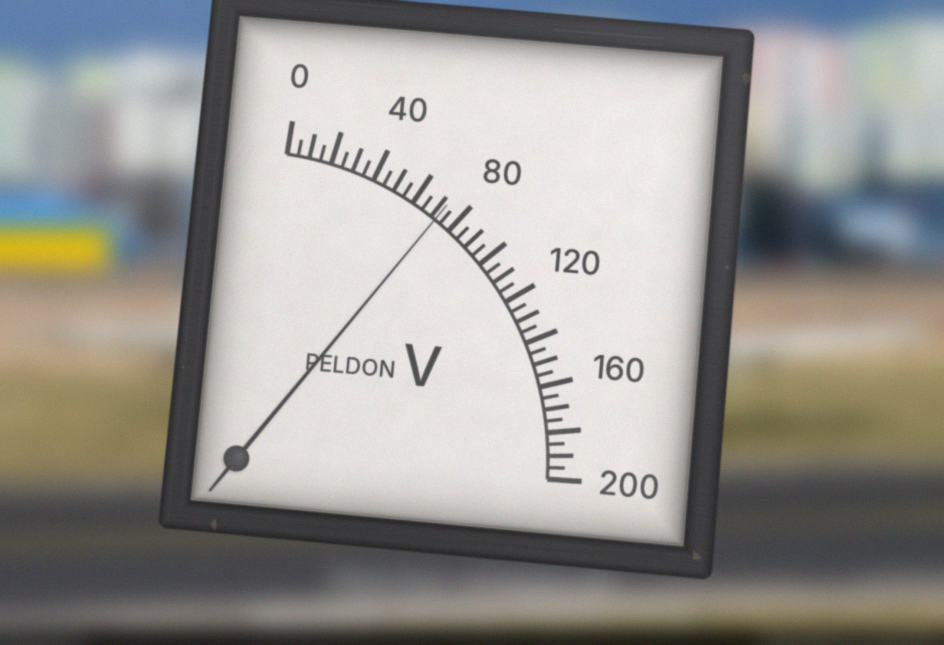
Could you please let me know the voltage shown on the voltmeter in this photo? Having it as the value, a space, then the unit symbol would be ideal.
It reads 72.5 V
